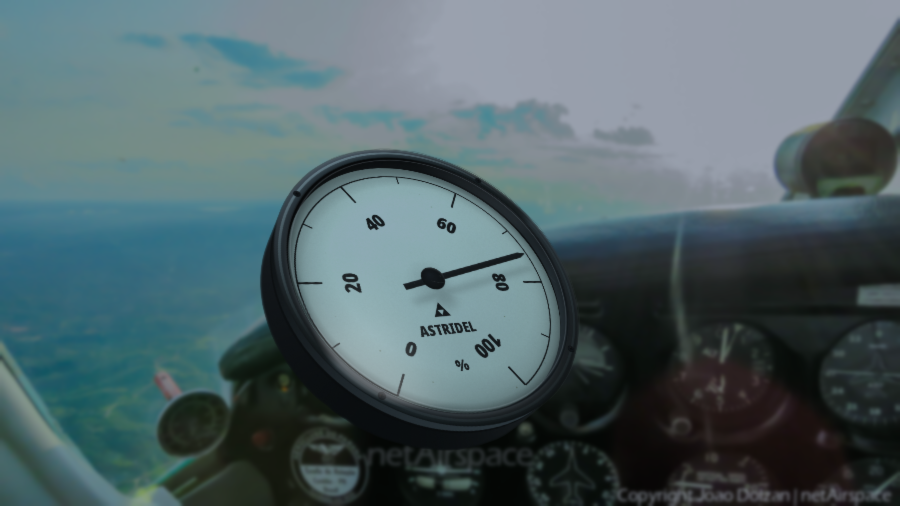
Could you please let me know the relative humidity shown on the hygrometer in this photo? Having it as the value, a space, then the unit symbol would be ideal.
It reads 75 %
